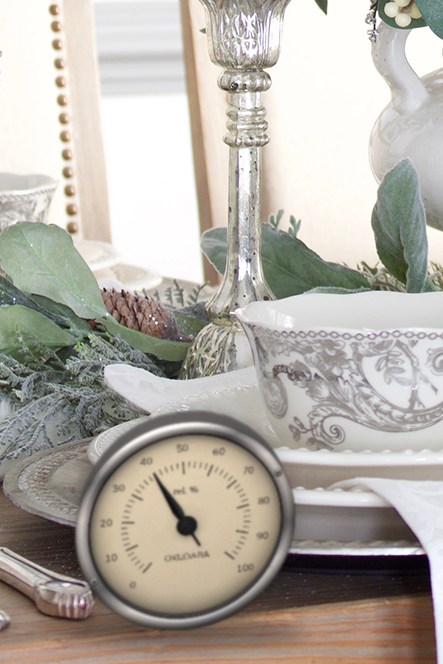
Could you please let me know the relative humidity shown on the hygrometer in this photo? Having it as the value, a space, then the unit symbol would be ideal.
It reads 40 %
